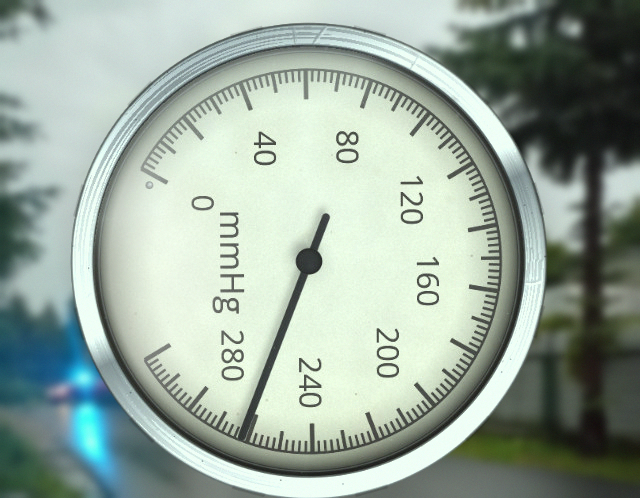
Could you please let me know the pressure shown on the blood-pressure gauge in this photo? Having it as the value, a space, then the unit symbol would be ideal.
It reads 262 mmHg
